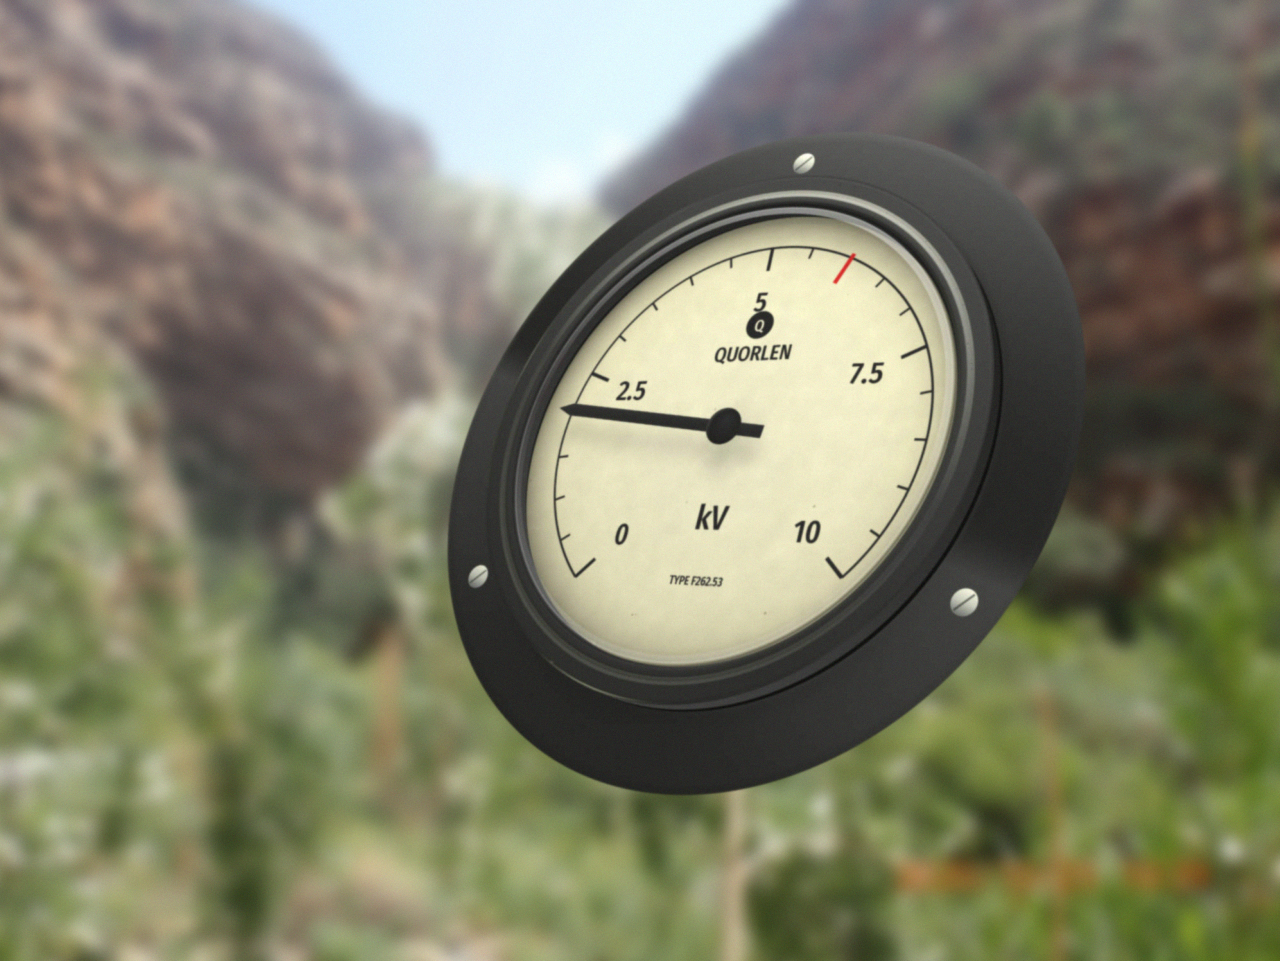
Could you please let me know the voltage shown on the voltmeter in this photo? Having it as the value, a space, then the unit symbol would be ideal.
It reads 2 kV
